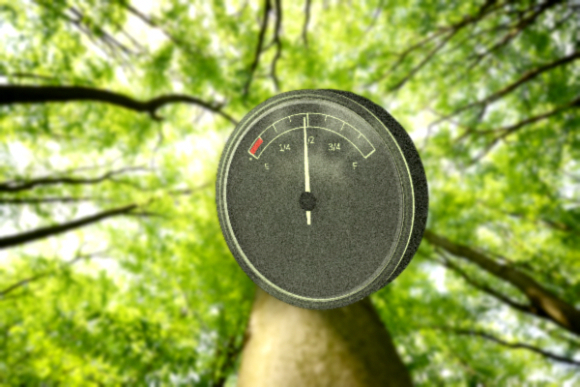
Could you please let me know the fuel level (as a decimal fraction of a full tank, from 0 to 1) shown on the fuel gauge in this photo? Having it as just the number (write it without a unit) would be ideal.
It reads 0.5
